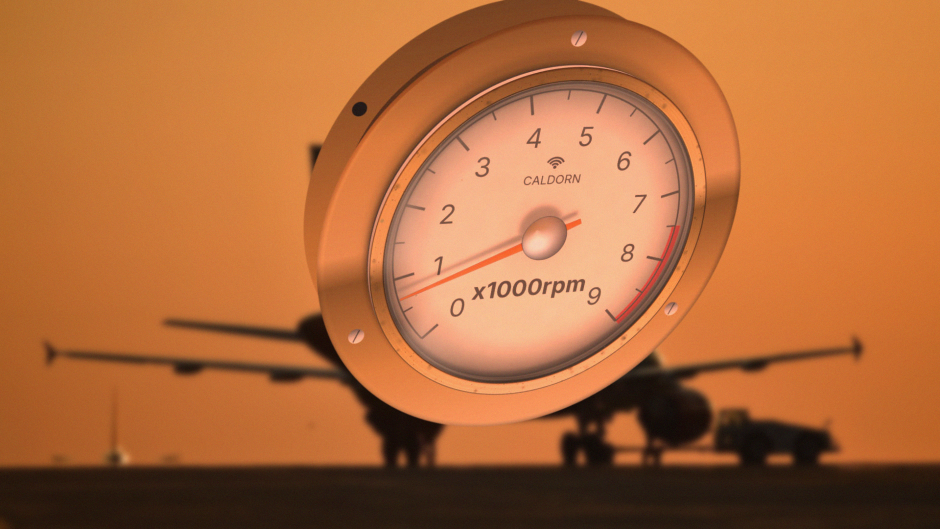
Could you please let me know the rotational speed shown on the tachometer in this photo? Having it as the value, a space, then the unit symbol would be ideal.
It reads 750 rpm
